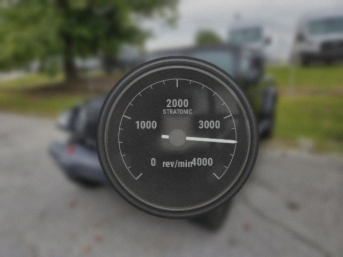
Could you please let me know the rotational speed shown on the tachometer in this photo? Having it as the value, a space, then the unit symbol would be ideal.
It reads 3400 rpm
